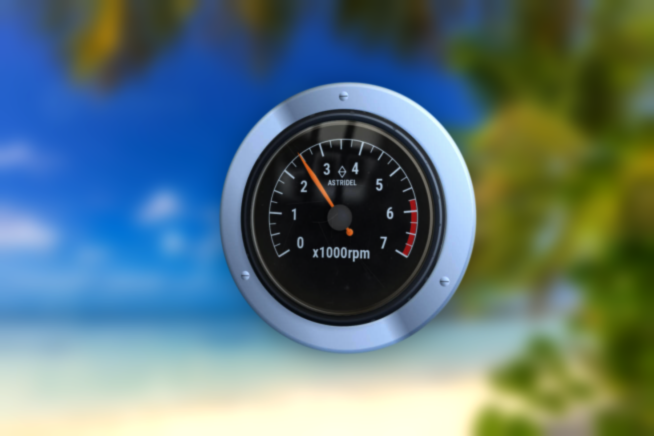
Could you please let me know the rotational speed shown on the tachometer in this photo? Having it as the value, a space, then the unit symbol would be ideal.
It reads 2500 rpm
